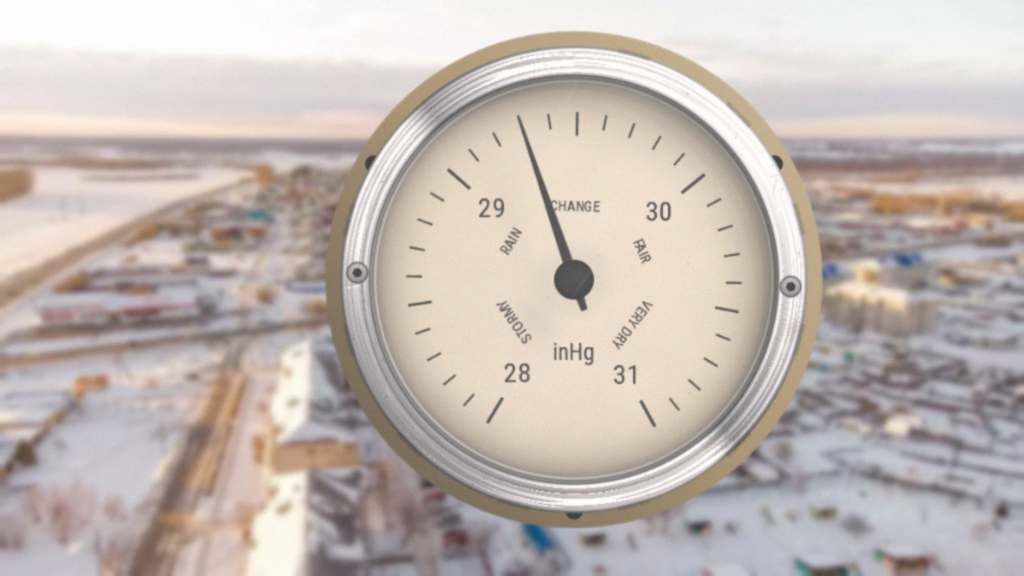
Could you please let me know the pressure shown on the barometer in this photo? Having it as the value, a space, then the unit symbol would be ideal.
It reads 29.3 inHg
